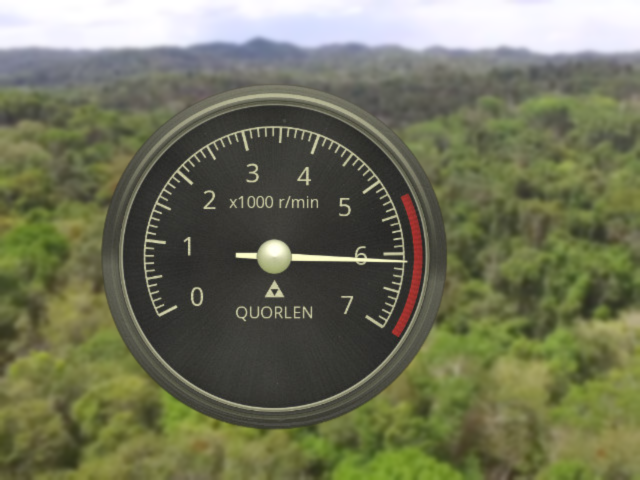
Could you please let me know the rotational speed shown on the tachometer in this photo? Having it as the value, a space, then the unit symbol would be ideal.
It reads 6100 rpm
